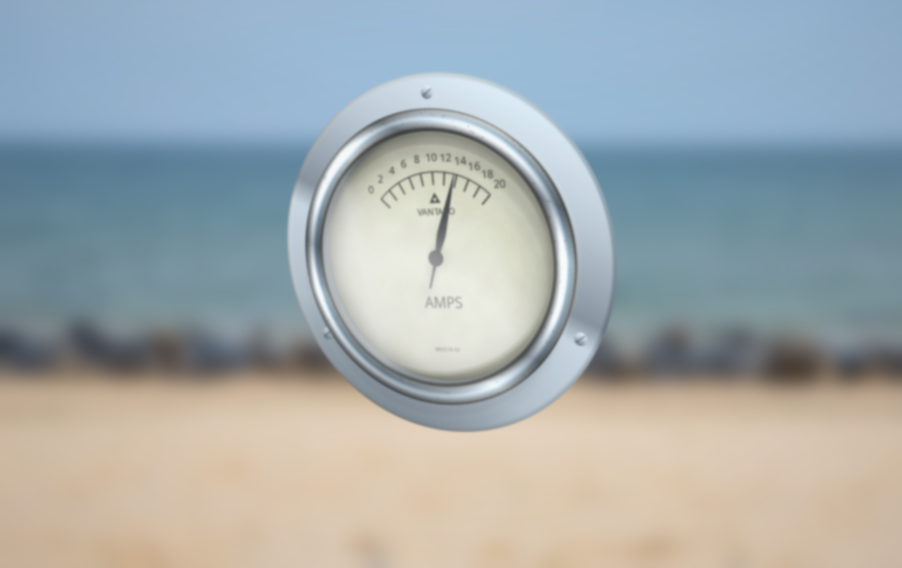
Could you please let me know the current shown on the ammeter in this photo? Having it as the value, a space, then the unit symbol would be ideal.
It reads 14 A
